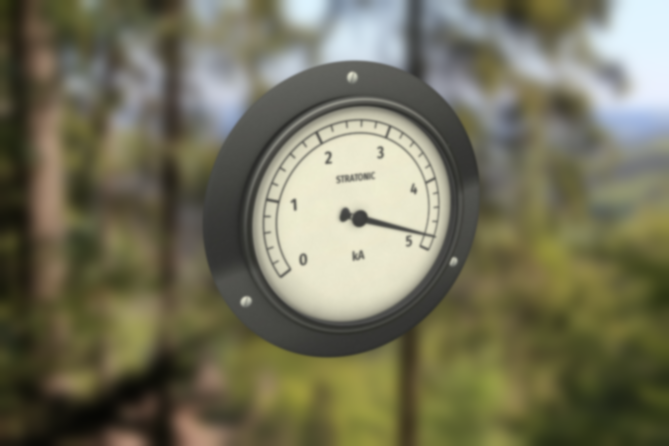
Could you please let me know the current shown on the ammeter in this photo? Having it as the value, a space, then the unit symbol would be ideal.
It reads 4.8 kA
